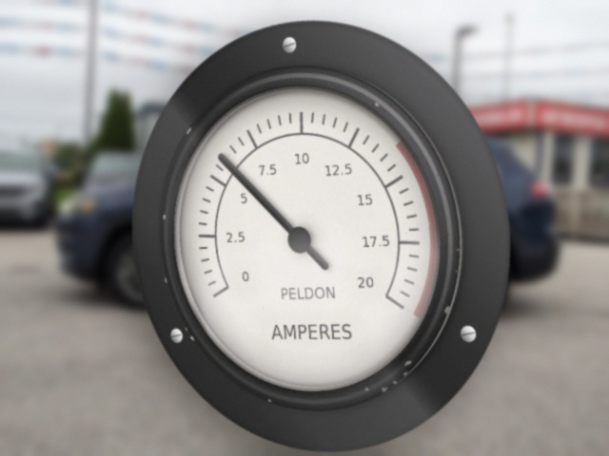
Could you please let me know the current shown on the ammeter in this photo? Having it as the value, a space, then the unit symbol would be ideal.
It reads 6 A
